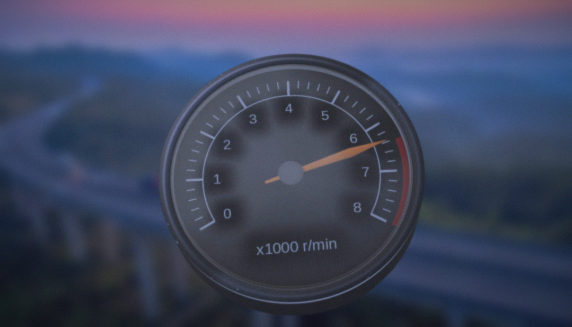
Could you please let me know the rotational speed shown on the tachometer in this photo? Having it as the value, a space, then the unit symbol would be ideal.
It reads 6400 rpm
